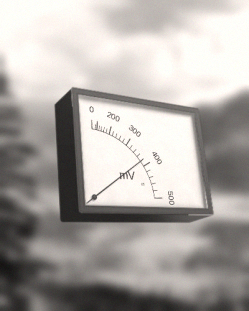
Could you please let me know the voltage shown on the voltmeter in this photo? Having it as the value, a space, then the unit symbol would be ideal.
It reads 380 mV
